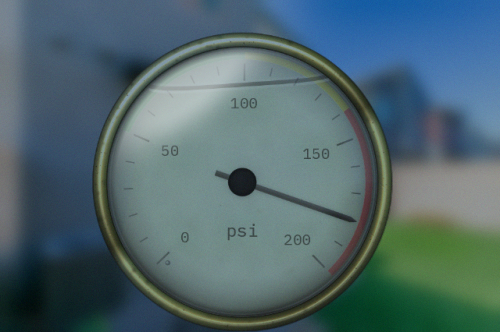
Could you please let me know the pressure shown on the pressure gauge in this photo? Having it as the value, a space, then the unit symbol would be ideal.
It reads 180 psi
